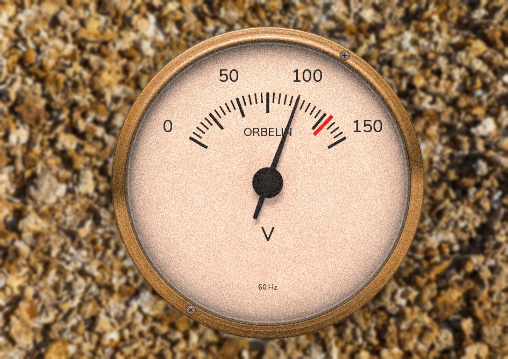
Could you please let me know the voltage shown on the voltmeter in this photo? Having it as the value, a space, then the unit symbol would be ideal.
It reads 100 V
